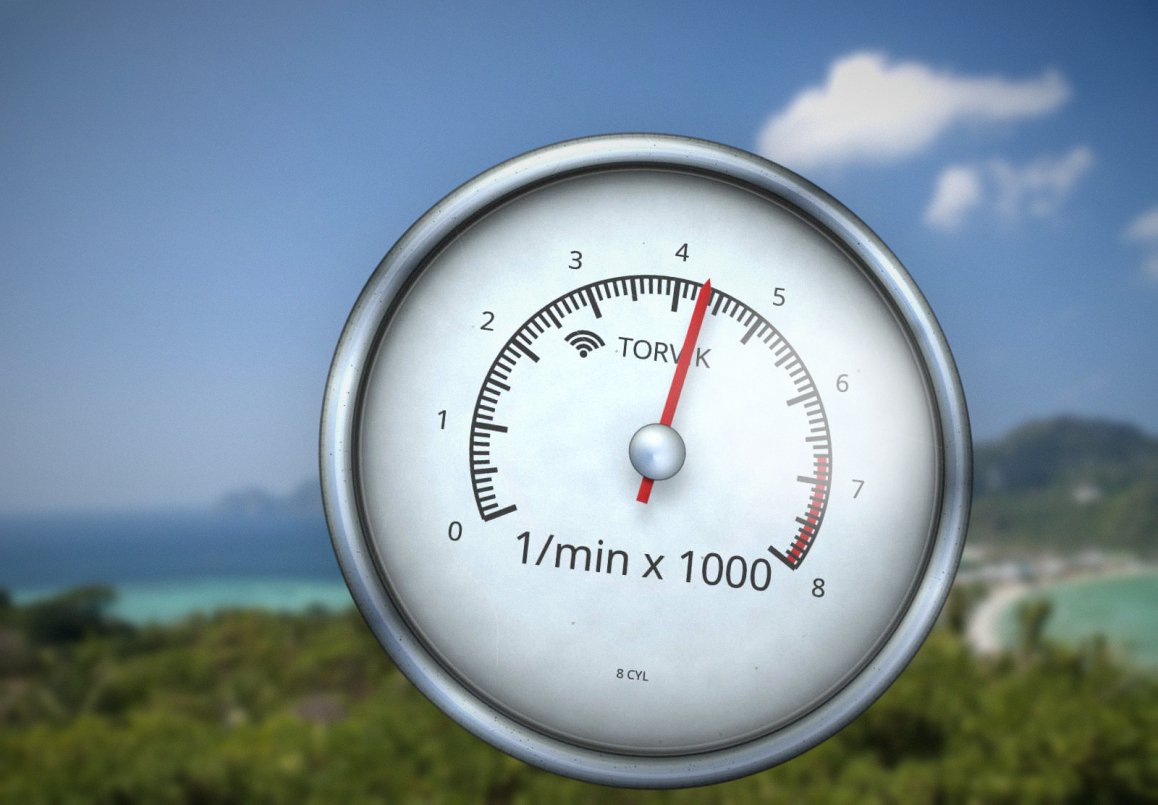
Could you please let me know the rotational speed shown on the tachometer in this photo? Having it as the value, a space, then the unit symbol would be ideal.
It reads 4300 rpm
